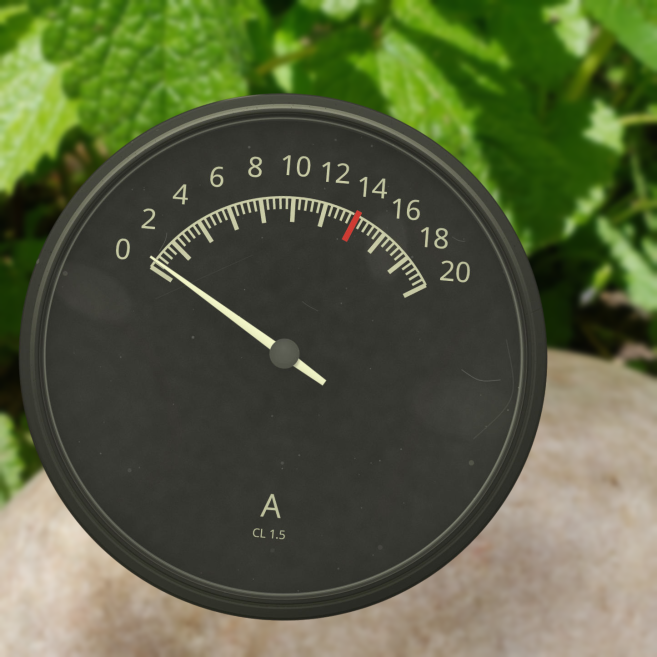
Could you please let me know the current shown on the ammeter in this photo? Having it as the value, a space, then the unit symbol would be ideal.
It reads 0.4 A
